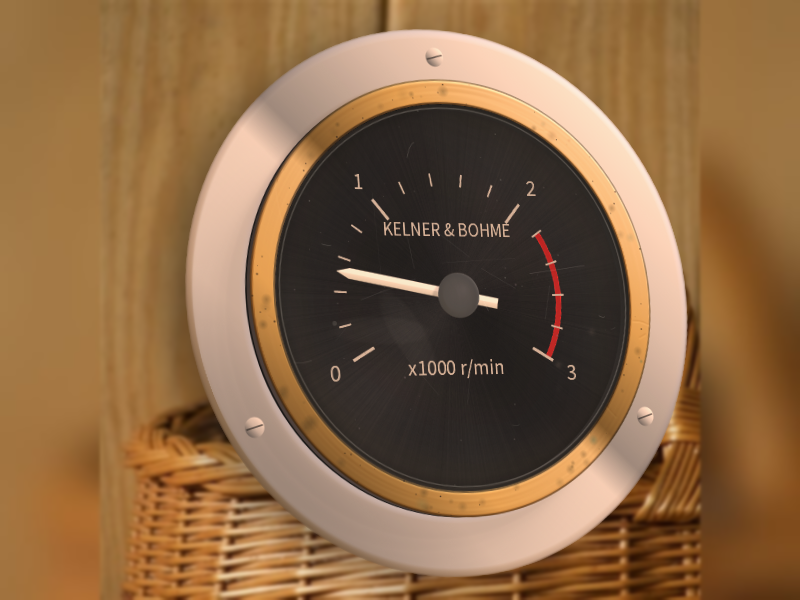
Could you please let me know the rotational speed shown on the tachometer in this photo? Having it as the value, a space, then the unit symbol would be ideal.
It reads 500 rpm
